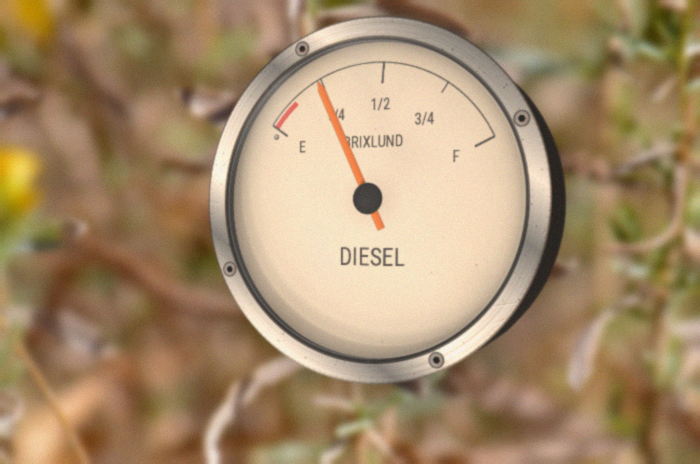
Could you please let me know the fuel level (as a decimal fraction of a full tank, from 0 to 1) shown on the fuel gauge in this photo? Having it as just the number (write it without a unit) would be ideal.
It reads 0.25
